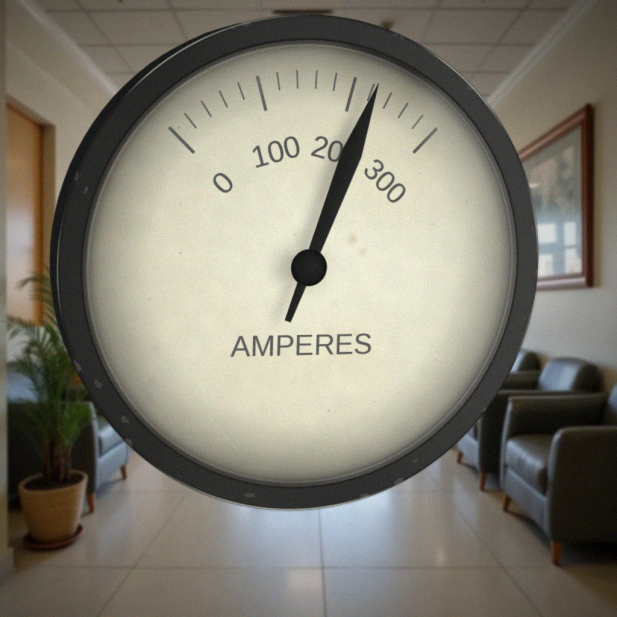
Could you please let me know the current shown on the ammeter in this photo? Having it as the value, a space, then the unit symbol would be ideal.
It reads 220 A
